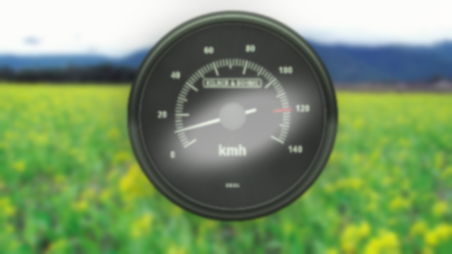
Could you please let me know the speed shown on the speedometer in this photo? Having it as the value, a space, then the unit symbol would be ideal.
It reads 10 km/h
